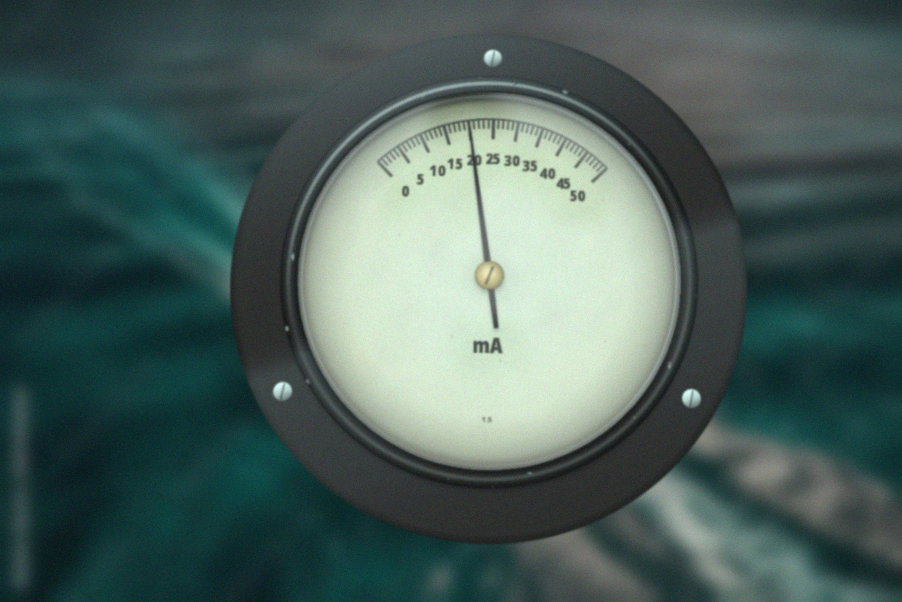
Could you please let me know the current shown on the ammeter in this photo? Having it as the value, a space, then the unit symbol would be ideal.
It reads 20 mA
